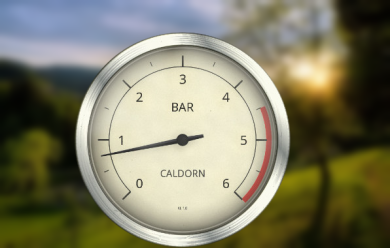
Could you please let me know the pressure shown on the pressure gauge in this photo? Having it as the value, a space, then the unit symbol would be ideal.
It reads 0.75 bar
